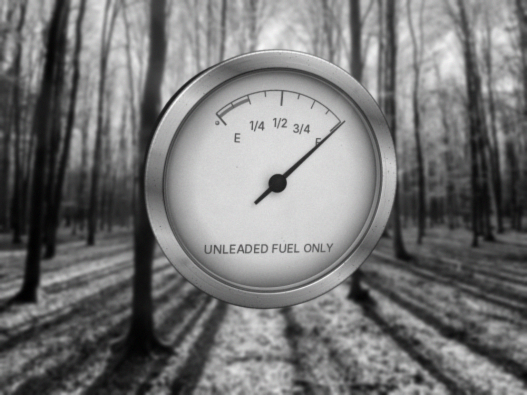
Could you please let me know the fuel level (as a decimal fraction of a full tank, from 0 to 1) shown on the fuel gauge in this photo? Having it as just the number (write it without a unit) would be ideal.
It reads 1
